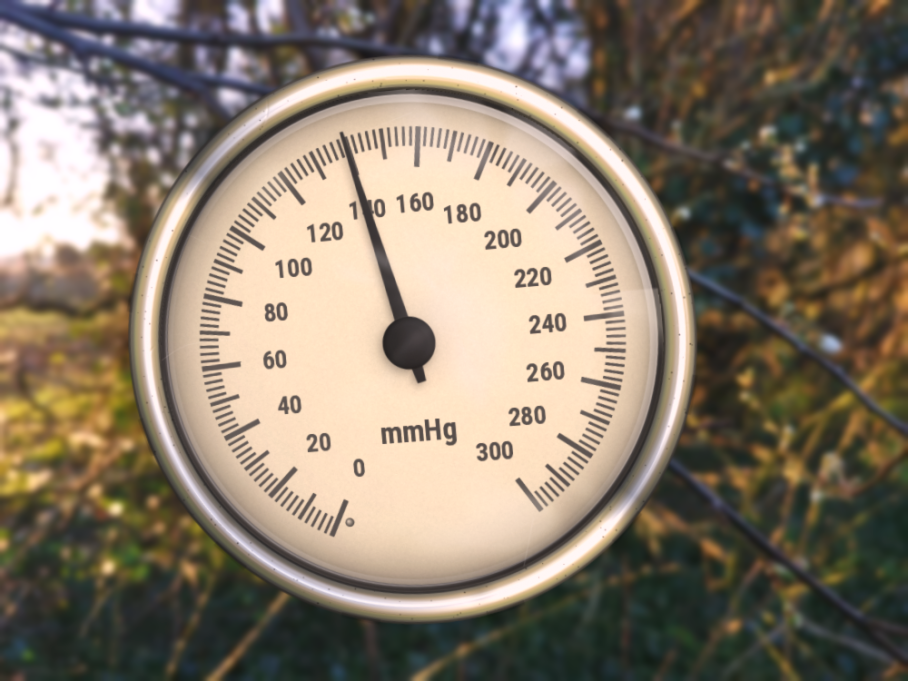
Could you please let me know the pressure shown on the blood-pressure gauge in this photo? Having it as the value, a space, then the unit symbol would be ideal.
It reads 140 mmHg
